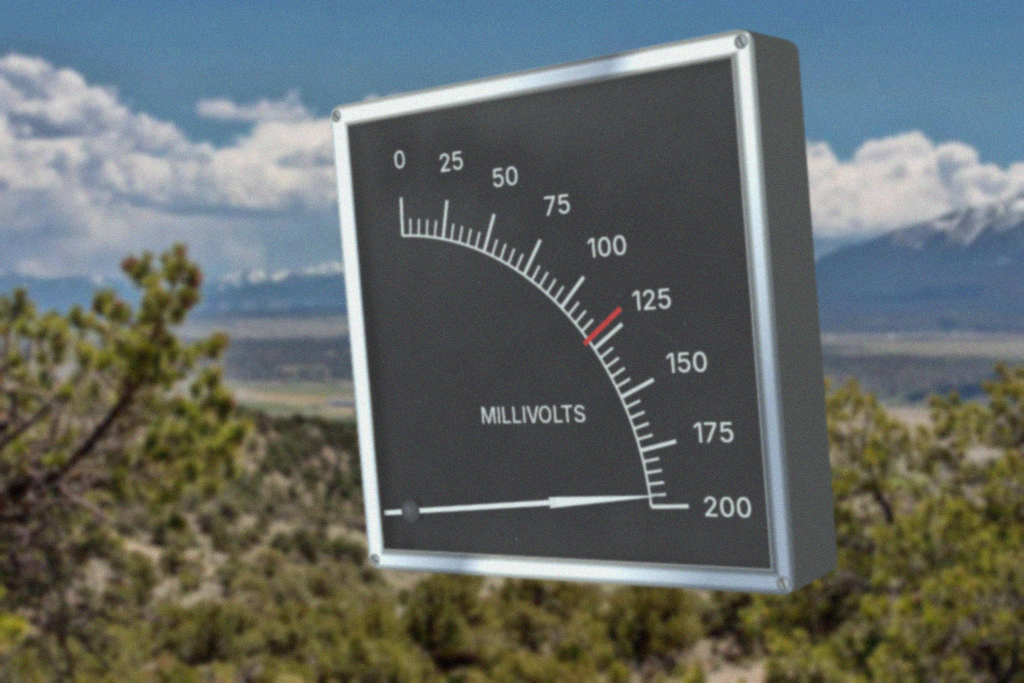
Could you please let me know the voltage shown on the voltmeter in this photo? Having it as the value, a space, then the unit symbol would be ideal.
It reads 195 mV
